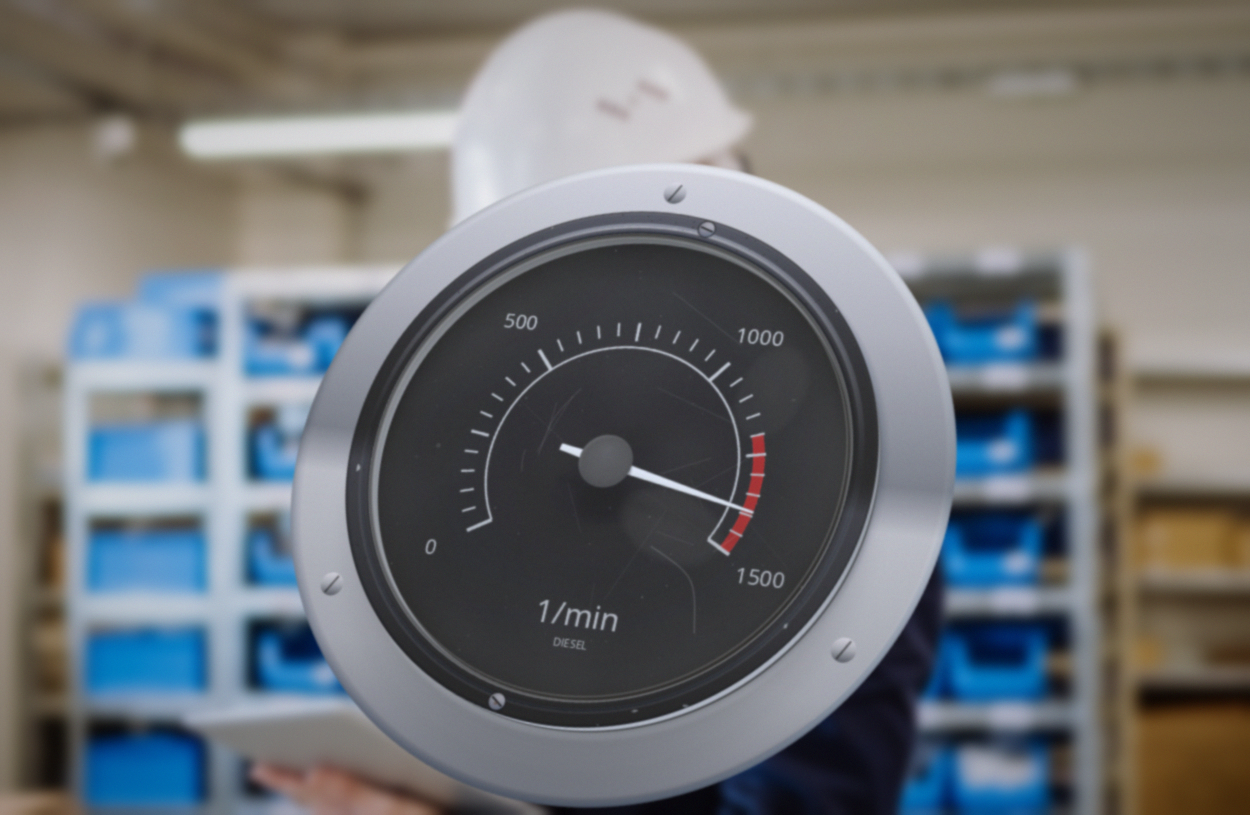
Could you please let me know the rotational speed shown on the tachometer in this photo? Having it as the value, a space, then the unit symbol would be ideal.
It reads 1400 rpm
